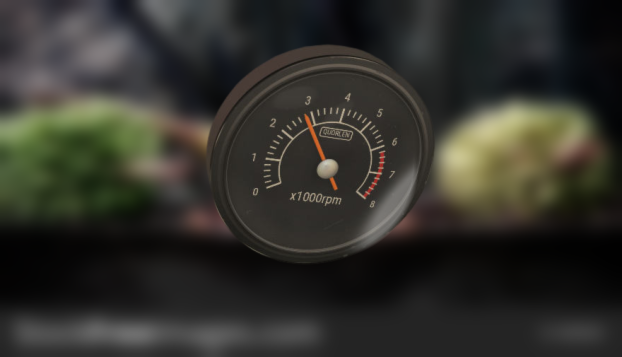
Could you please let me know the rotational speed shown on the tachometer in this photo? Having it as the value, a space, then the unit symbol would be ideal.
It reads 2800 rpm
